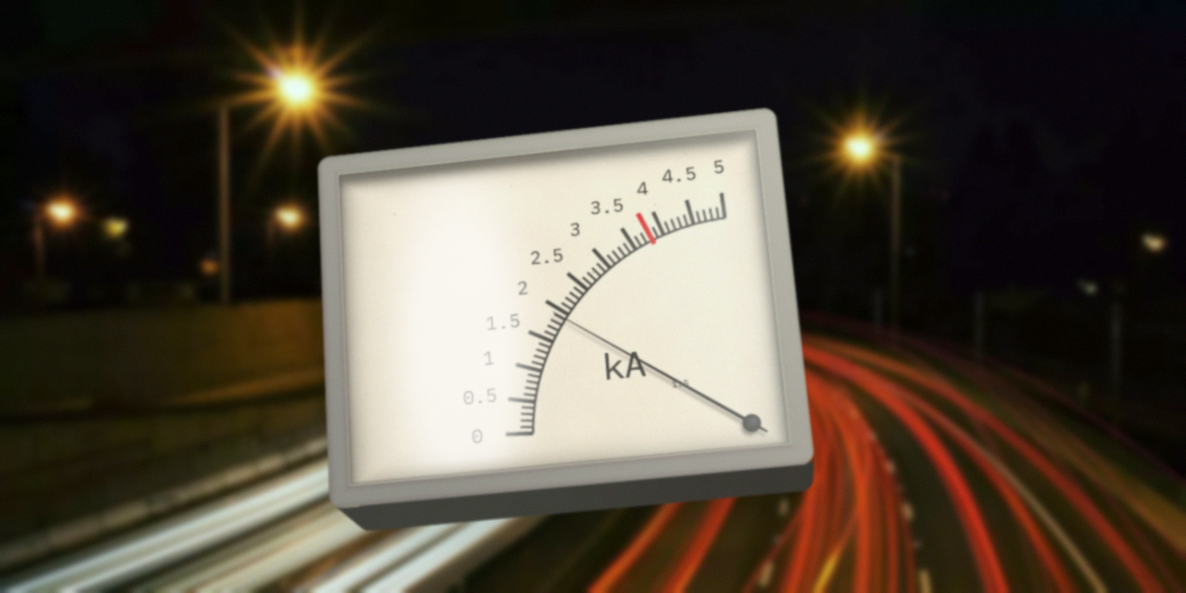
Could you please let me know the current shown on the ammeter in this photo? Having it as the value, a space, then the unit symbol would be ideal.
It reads 1.9 kA
